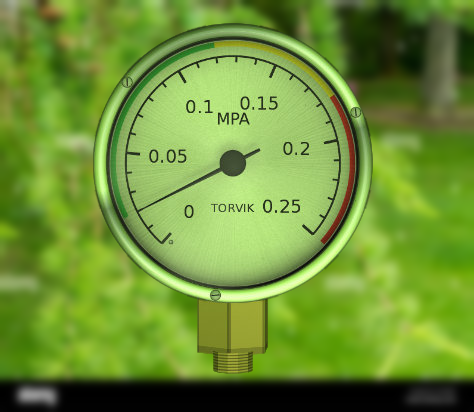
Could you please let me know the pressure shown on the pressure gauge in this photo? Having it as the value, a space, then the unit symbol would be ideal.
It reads 0.02 MPa
